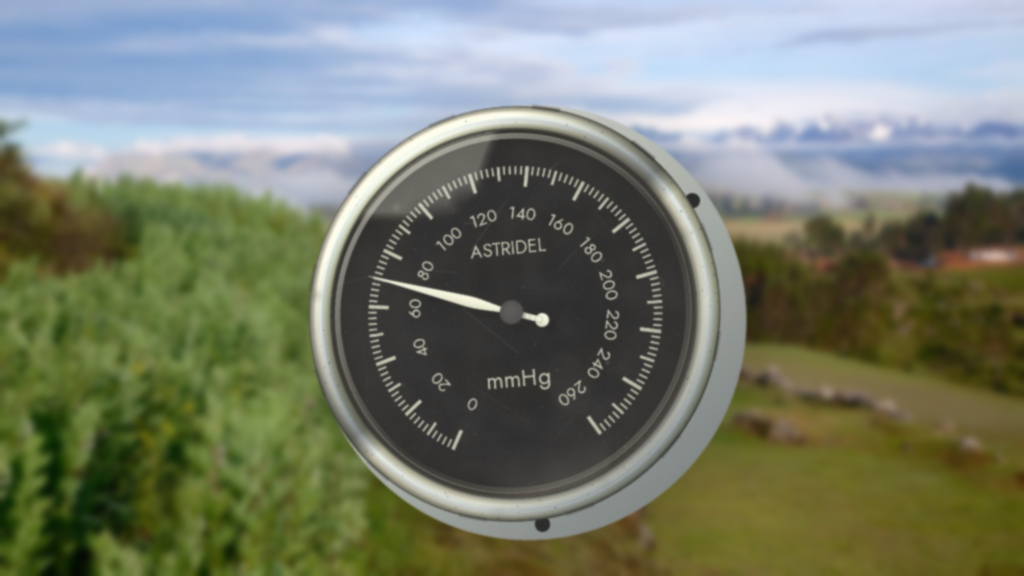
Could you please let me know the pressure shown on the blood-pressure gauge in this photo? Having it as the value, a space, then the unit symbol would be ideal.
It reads 70 mmHg
